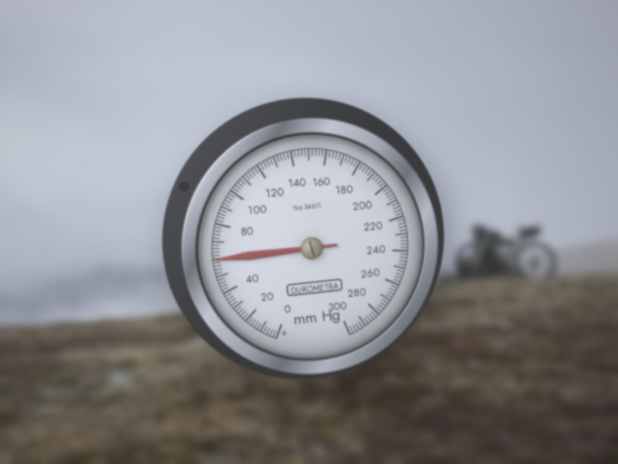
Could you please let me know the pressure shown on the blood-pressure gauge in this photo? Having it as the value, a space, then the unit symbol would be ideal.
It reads 60 mmHg
